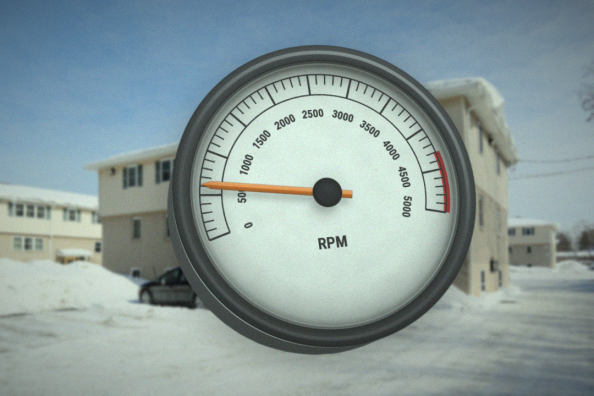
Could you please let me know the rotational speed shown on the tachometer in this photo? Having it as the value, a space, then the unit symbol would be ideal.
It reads 600 rpm
